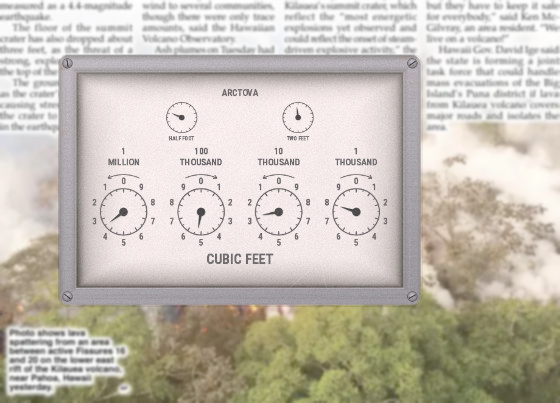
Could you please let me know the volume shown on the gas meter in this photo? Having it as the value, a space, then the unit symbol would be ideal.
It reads 352800 ft³
